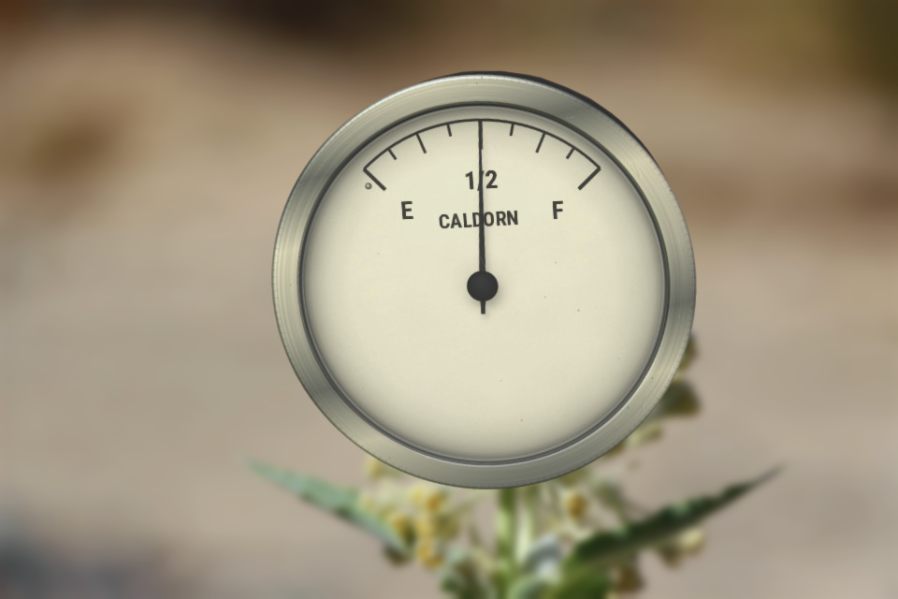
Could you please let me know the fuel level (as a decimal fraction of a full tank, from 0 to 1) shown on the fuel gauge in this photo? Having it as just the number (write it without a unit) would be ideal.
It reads 0.5
